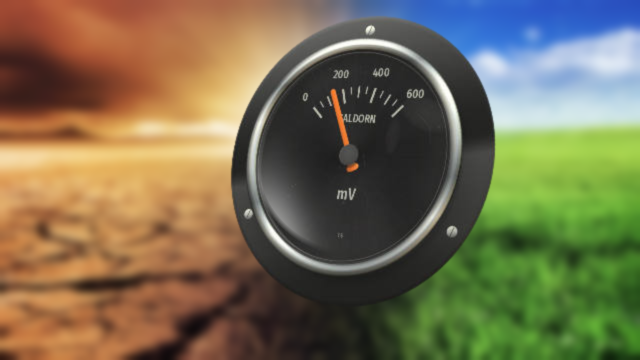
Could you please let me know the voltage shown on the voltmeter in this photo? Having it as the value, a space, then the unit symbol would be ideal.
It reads 150 mV
